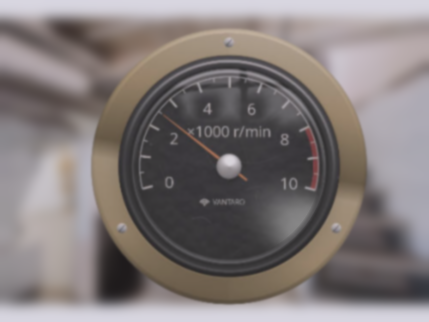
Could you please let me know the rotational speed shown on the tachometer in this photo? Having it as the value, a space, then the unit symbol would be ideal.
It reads 2500 rpm
